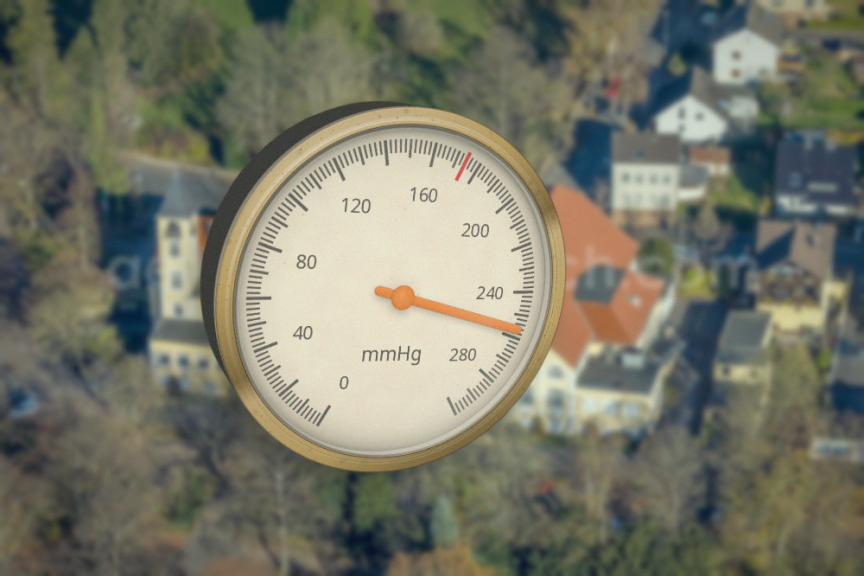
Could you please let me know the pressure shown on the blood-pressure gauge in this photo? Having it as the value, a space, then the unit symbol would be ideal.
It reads 256 mmHg
